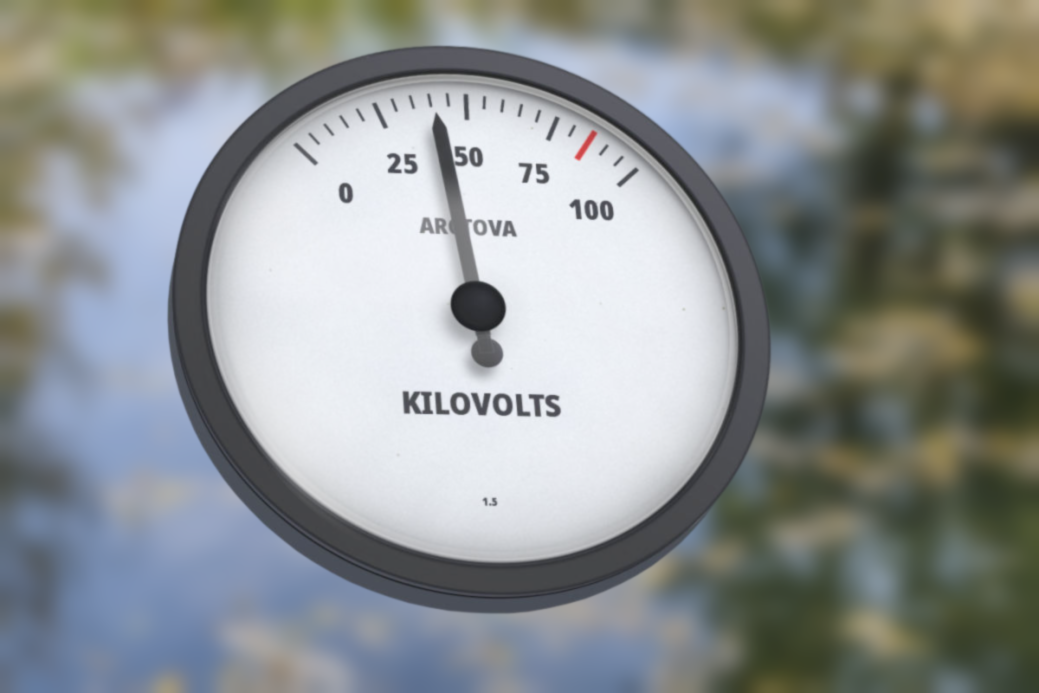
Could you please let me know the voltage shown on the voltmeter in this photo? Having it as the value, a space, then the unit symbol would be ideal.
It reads 40 kV
